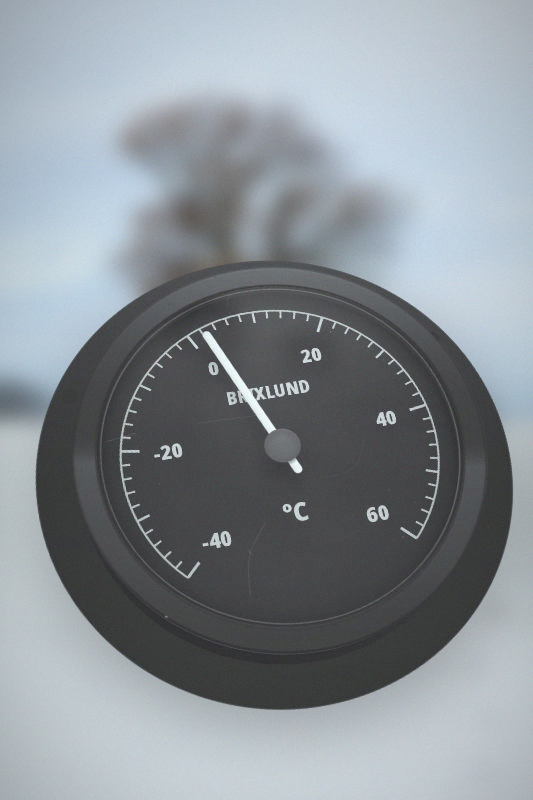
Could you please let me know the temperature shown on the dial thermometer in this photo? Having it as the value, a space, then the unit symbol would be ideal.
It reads 2 °C
